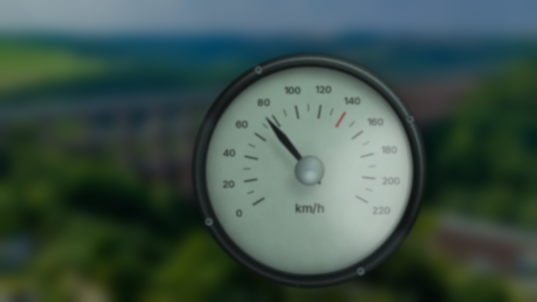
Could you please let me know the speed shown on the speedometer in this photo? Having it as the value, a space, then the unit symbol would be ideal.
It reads 75 km/h
